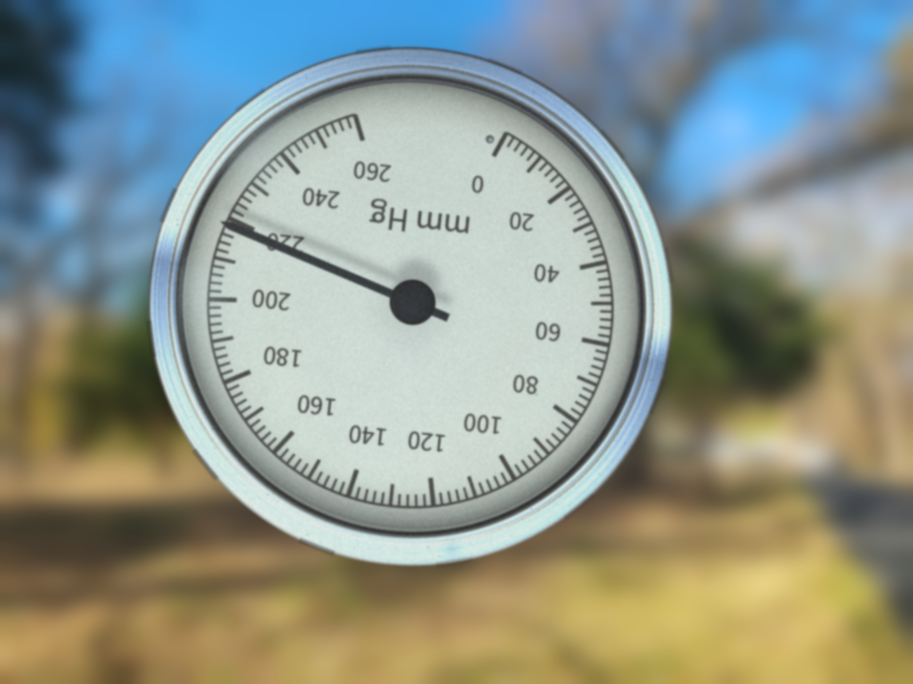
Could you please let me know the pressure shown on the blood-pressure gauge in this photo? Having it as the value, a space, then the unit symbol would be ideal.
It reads 218 mmHg
